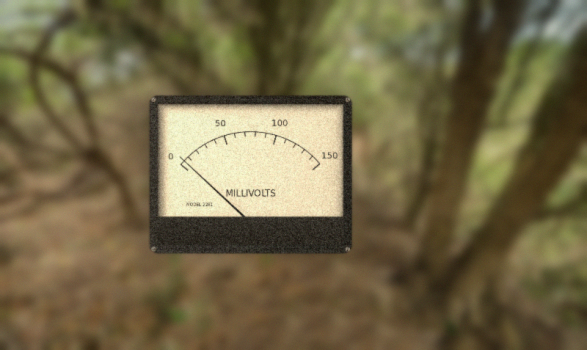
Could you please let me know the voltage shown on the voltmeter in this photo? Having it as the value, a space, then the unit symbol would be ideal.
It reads 5 mV
